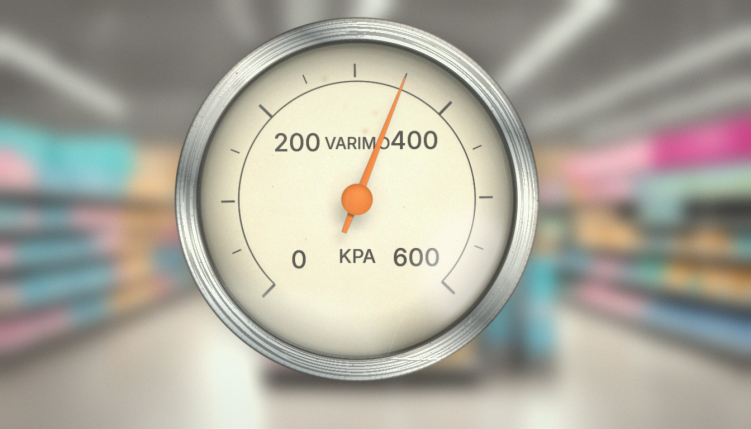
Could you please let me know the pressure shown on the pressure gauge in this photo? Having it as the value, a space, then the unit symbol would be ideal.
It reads 350 kPa
